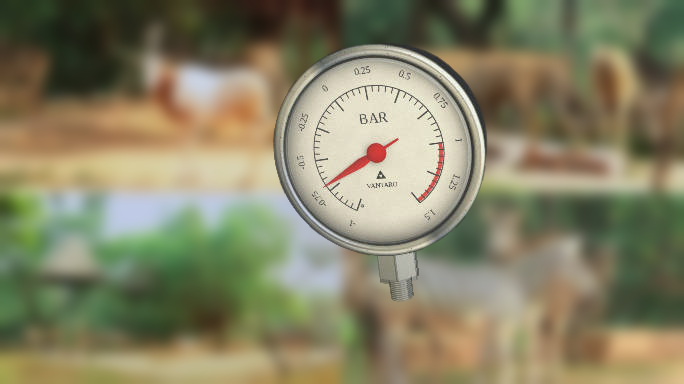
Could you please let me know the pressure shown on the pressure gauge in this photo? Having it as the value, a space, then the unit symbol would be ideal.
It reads -0.7 bar
